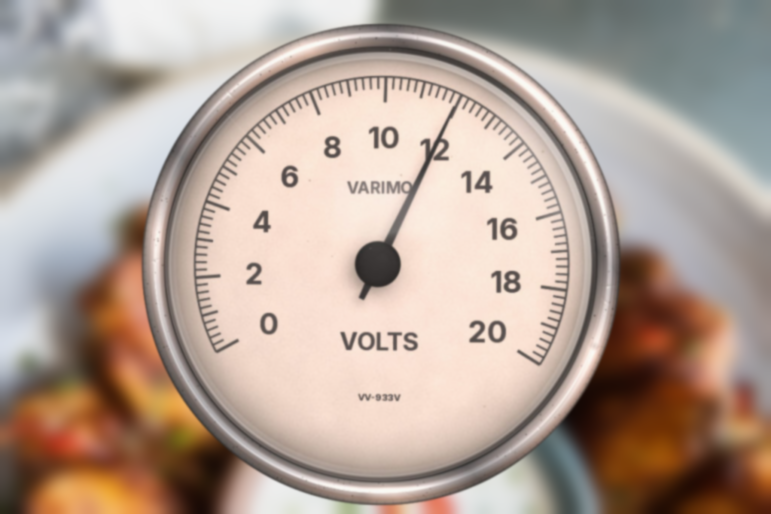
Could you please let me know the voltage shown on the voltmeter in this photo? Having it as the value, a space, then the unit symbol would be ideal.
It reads 12 V
